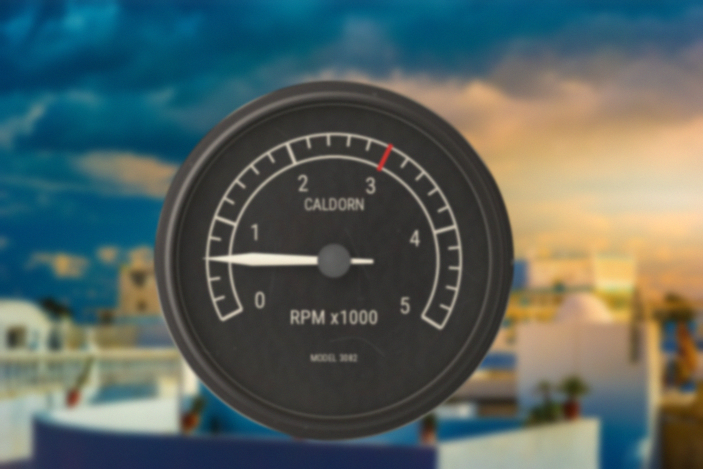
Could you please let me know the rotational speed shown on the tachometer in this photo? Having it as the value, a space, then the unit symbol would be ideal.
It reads 600 rpm
